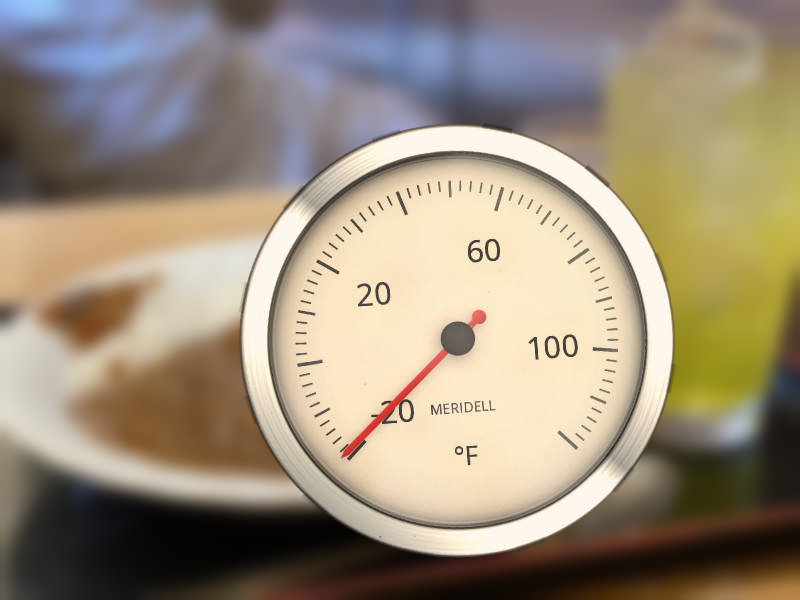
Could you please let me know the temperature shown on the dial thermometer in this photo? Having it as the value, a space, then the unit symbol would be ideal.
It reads -19 °F
